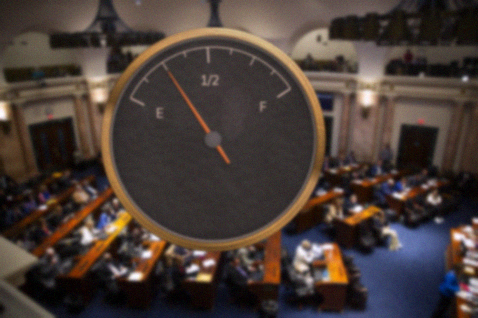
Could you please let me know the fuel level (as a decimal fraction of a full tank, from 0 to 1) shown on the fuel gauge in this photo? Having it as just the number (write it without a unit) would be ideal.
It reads 0.25
